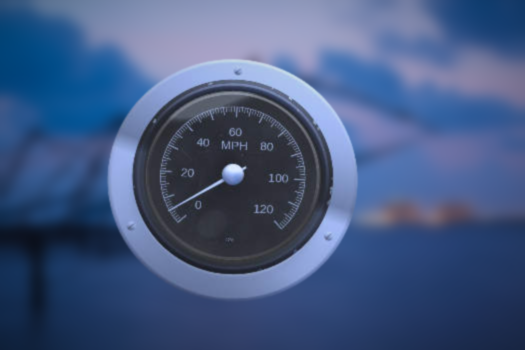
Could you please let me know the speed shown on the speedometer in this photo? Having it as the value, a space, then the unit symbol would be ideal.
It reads 5 mph
